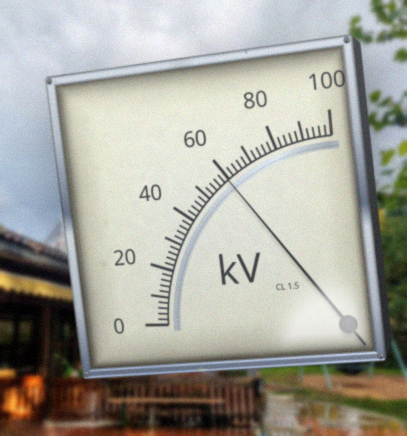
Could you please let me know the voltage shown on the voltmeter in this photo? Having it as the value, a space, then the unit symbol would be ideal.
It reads 60 kV
